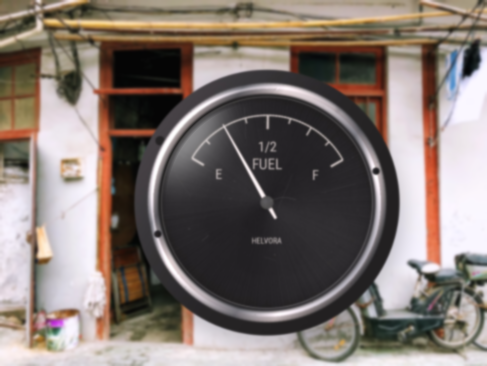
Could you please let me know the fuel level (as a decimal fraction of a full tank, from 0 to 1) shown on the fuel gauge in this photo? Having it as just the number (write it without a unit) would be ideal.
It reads 0.25
